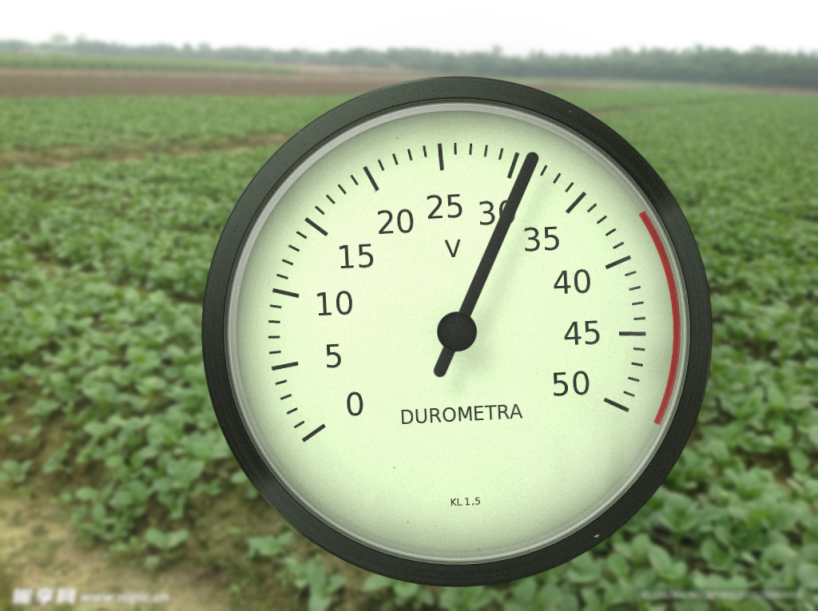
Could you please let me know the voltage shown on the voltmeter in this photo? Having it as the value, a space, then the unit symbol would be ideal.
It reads 31 V
